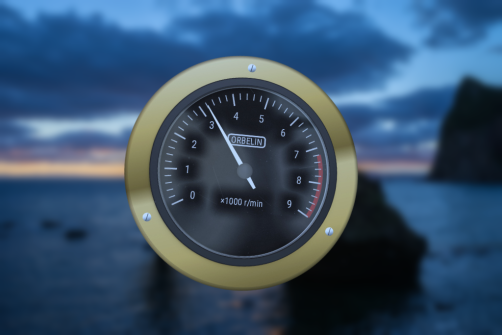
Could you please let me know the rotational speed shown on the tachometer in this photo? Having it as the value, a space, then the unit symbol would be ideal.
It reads 3200 rpm
